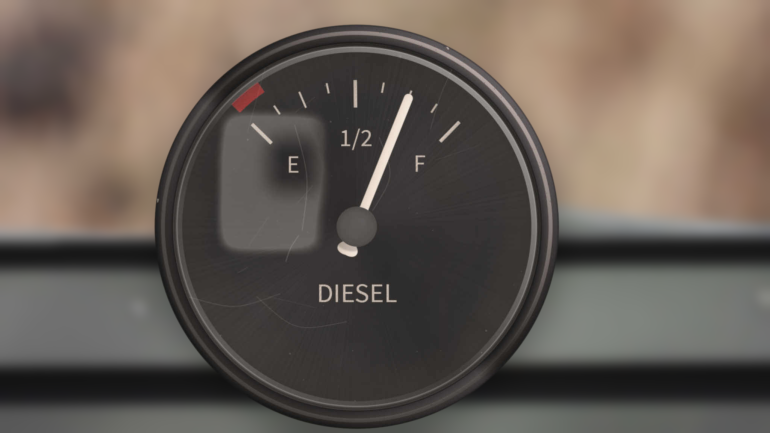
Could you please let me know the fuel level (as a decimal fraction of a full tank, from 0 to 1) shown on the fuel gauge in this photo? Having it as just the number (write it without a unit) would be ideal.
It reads 0.75
